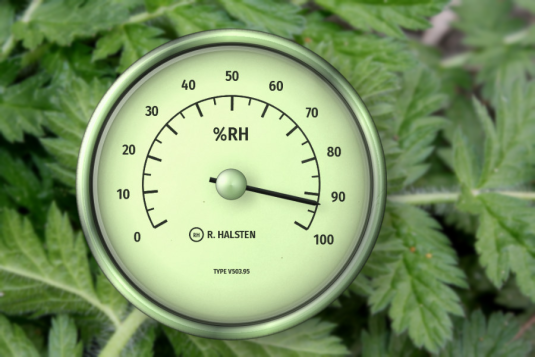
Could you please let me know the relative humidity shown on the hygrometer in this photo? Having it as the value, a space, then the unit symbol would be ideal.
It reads 92.5 %
